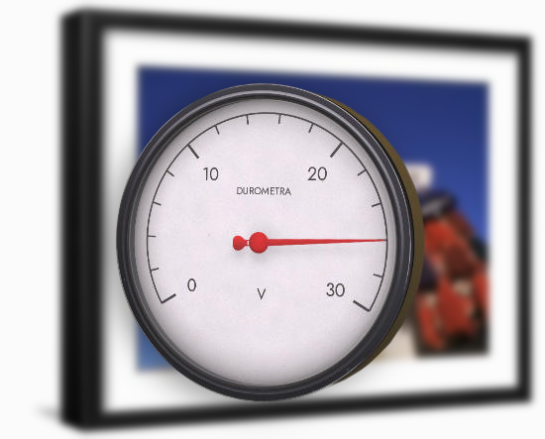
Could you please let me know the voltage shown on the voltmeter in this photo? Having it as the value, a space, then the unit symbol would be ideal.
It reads 26 V
